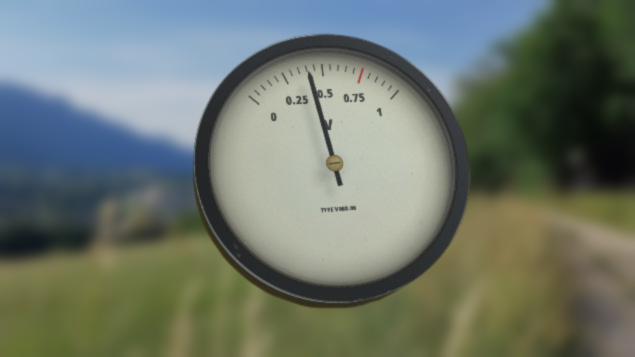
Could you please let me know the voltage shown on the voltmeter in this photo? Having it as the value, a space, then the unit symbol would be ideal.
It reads 0.4 V
